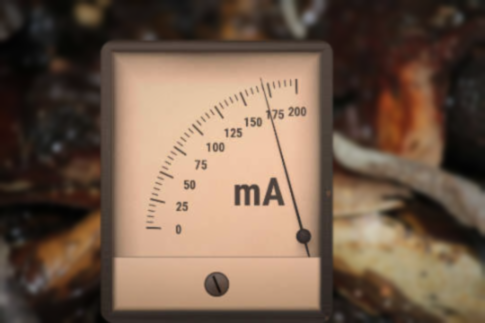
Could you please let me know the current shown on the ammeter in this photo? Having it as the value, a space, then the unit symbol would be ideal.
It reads 170 mA
